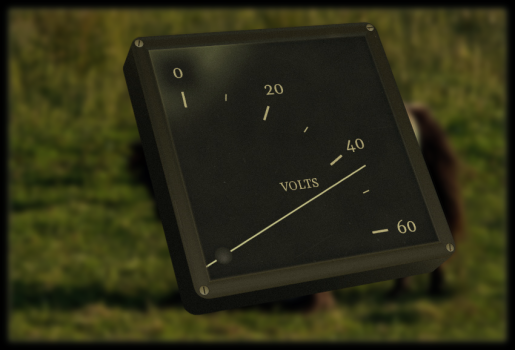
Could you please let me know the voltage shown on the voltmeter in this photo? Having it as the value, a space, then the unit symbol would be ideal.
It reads 45 V
